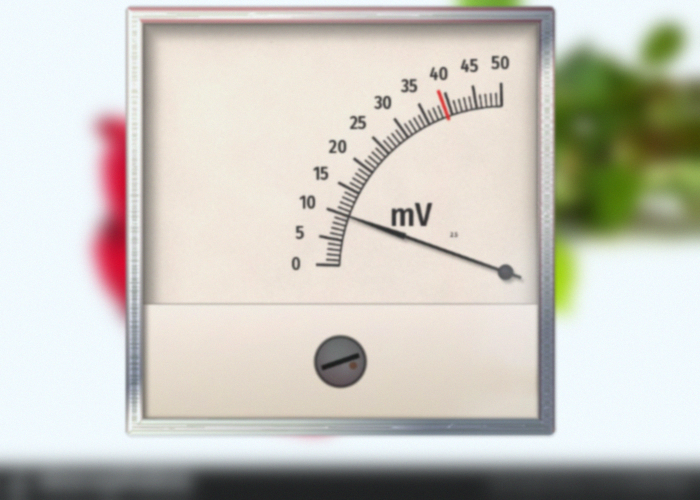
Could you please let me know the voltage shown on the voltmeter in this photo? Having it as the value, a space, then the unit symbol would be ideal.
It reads 10 mV
